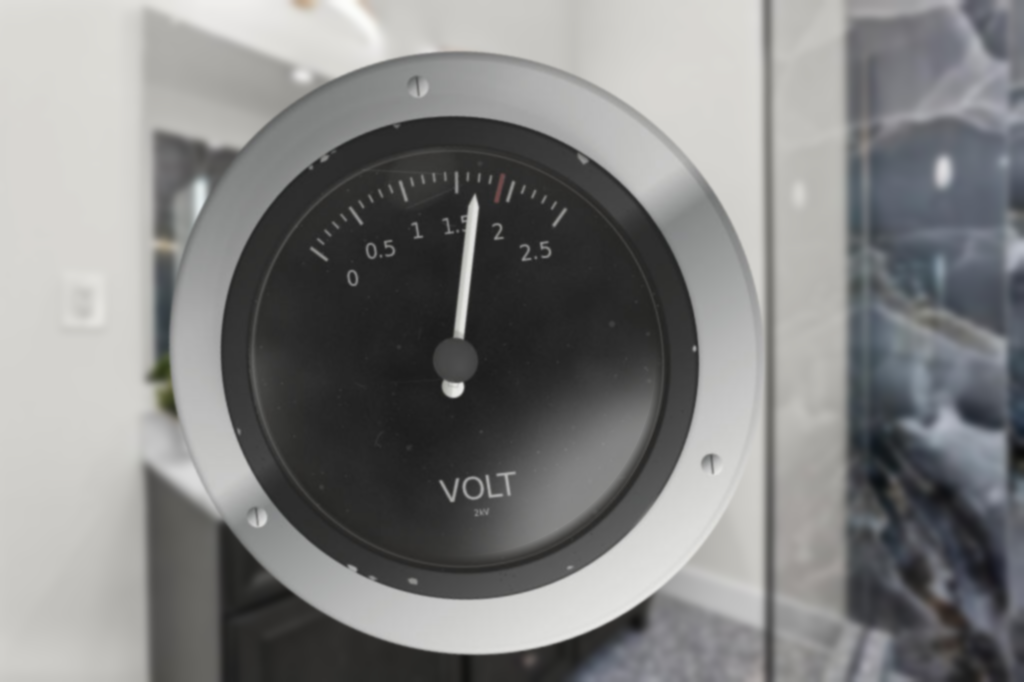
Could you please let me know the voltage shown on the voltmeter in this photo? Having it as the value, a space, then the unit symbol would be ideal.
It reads 1.7 V
